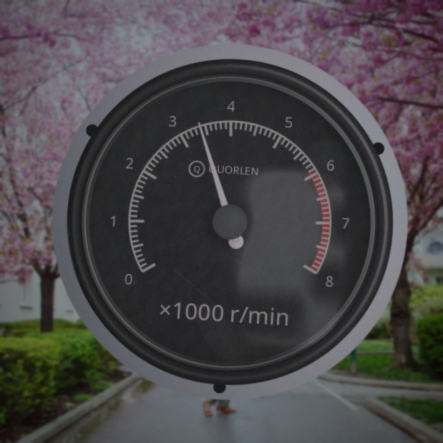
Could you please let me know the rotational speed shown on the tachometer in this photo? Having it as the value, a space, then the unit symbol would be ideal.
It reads 3400 rpm
